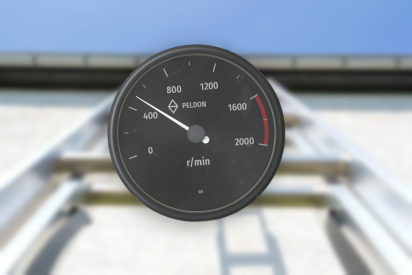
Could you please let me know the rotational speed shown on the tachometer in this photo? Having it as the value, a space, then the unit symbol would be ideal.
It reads 500 rpm
